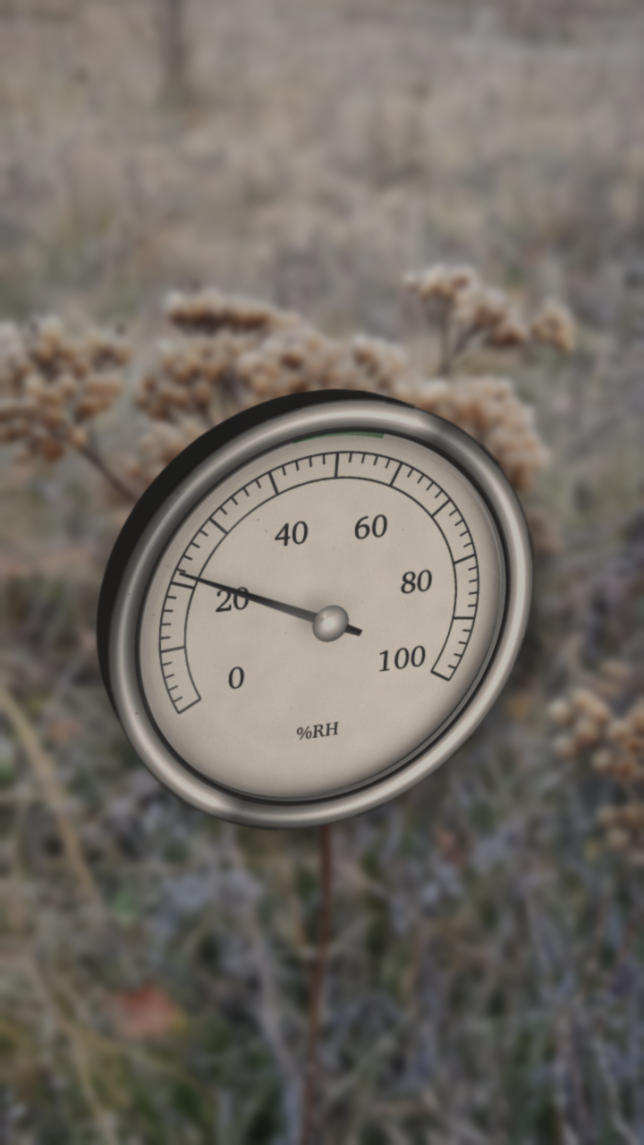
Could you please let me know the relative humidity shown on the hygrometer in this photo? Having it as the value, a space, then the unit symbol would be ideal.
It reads 22 %
